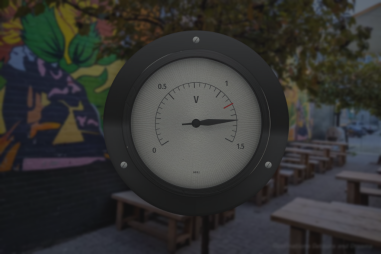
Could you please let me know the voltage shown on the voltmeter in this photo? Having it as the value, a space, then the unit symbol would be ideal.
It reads 1.3 V
